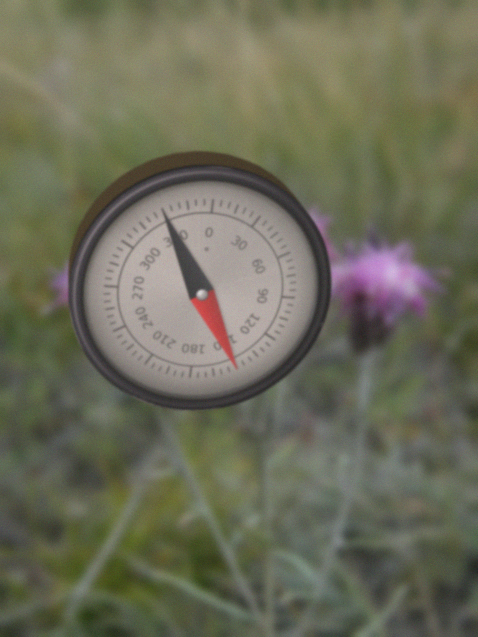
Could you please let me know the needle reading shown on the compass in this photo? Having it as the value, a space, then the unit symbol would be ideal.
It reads 150 °
